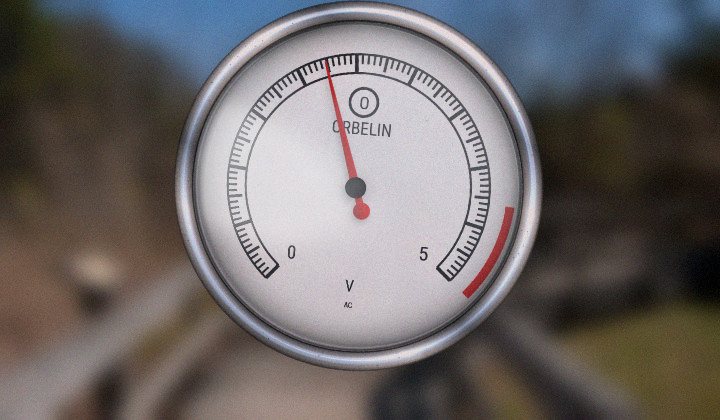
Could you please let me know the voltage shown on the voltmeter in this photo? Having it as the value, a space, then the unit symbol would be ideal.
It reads 2.25 V
